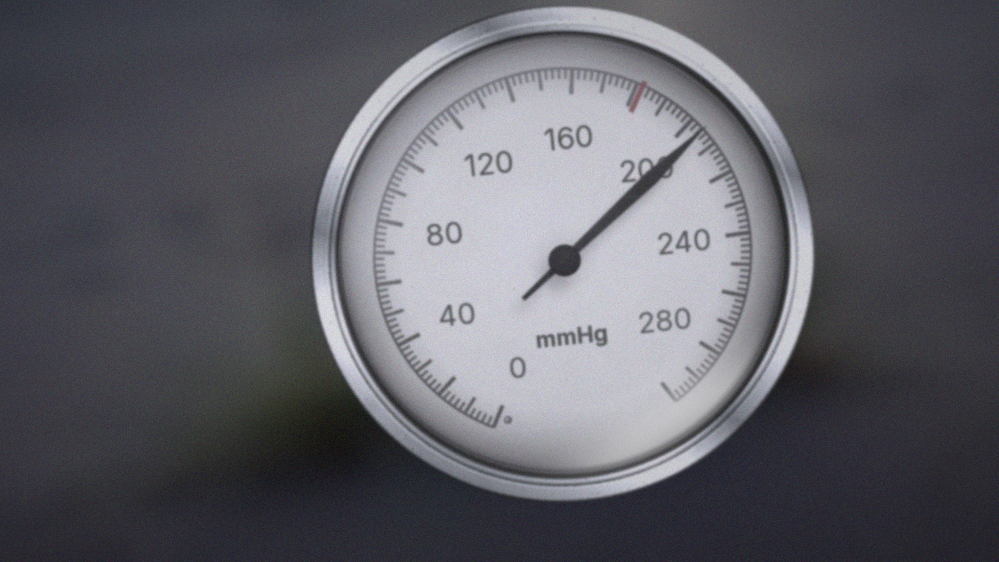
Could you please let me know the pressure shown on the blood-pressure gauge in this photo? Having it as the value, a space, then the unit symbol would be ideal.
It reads 204 mmHg
